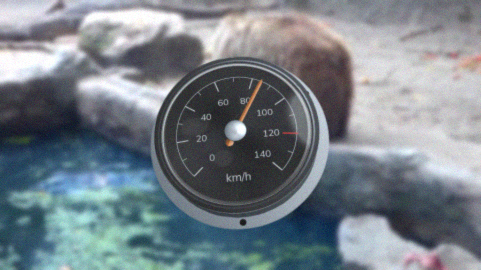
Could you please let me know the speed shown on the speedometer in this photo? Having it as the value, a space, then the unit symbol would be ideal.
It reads 85 km/h
